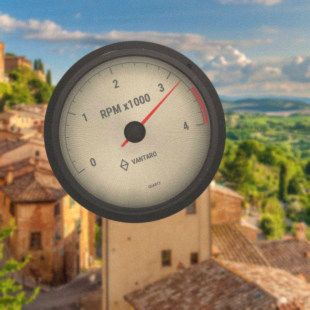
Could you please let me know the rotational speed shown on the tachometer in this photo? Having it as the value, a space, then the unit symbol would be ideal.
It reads 3200 rpm
